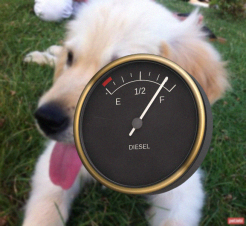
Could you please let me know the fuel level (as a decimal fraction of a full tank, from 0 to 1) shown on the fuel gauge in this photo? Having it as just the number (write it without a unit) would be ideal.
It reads 0.875
